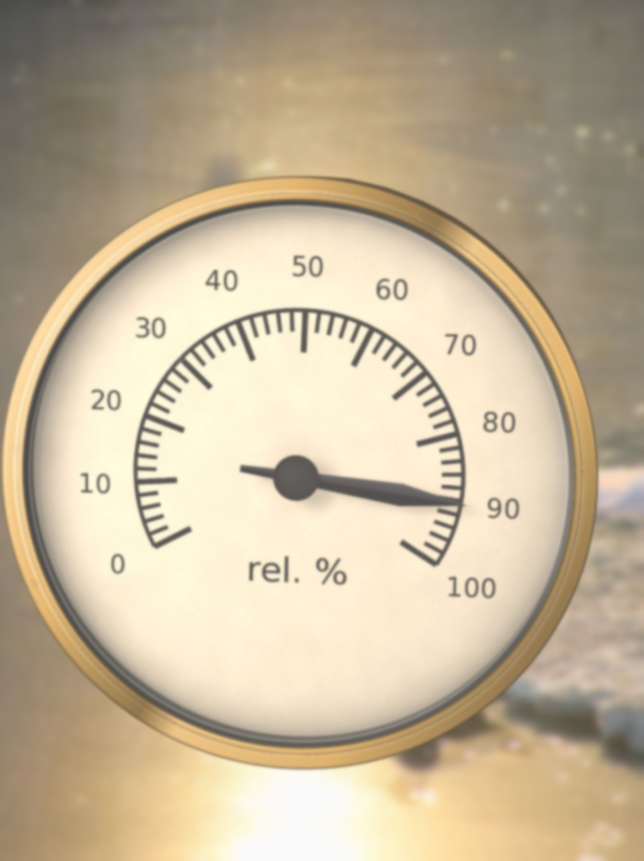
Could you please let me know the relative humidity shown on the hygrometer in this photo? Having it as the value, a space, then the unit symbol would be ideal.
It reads 90 %
